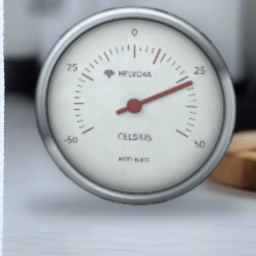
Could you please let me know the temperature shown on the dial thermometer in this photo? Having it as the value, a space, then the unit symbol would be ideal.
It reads 27.5 °C
